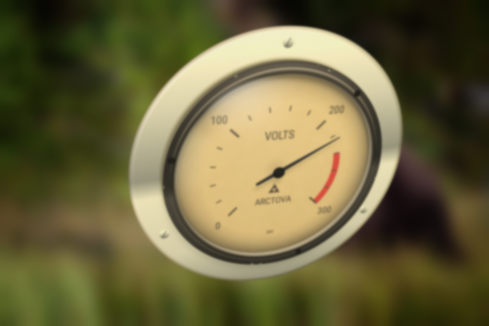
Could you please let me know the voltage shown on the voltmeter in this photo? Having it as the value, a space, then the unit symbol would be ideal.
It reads 220 V
